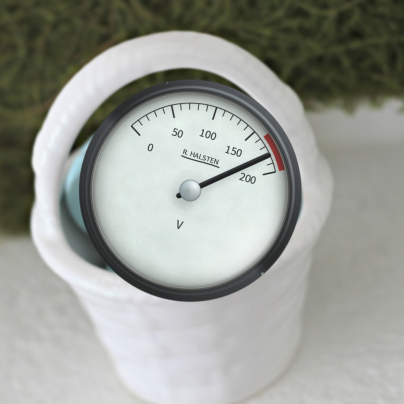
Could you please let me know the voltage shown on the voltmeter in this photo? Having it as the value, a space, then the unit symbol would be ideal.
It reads 180 V
